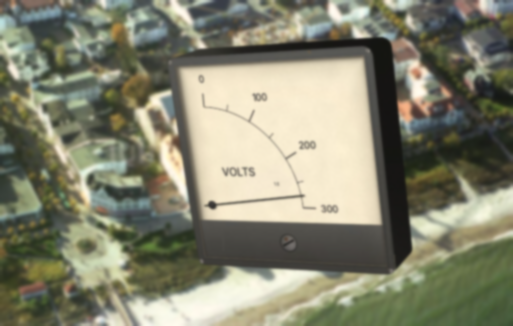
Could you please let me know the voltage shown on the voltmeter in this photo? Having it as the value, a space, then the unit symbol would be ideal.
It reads 275 V
